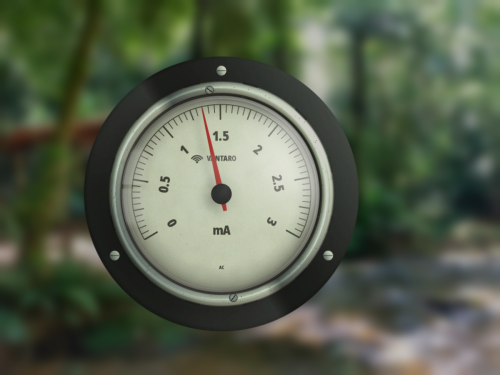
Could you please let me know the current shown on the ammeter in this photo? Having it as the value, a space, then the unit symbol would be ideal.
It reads 1.35 mA
